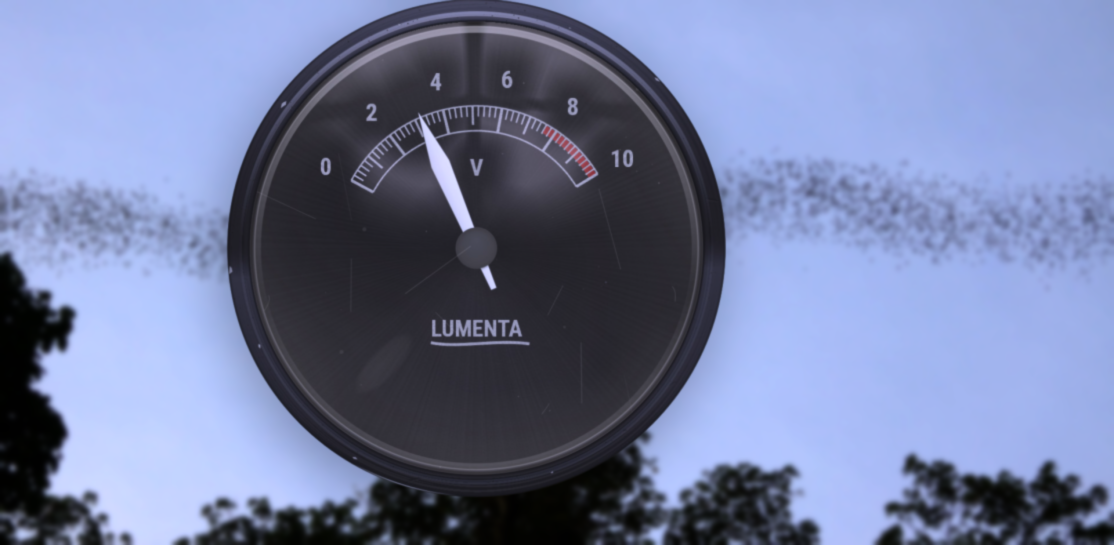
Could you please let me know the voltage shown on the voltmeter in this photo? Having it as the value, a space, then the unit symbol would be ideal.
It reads 3.2 V
